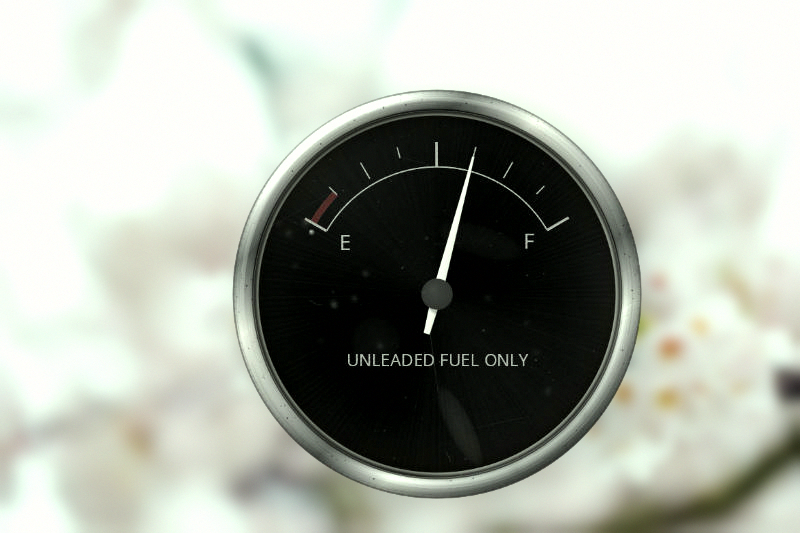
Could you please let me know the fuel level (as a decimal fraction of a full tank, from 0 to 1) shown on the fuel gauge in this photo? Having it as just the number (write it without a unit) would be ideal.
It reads 0.625
